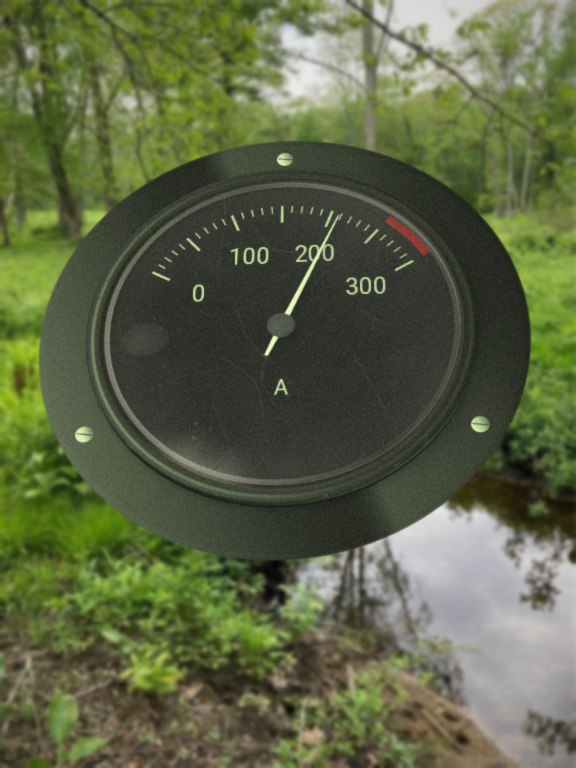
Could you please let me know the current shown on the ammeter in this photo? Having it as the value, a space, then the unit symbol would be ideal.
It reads 210 A
